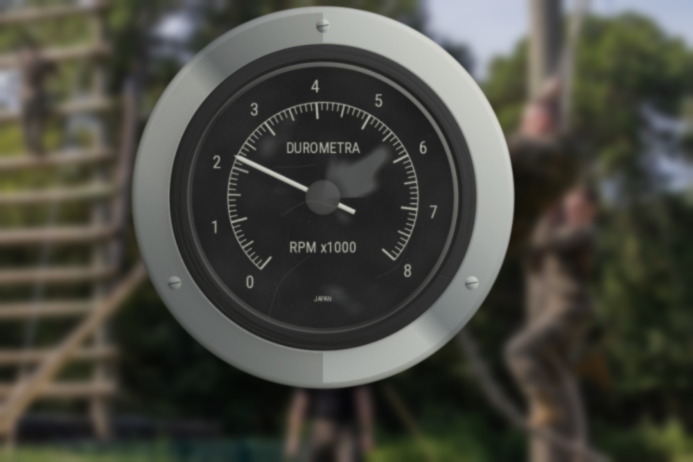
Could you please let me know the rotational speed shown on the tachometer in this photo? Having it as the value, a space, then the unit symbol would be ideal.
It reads 2200 rpm
